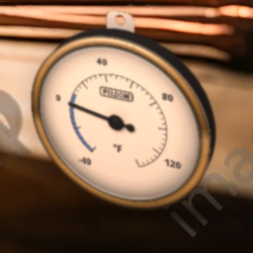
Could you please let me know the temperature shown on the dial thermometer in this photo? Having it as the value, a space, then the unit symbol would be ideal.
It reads 0 °F
